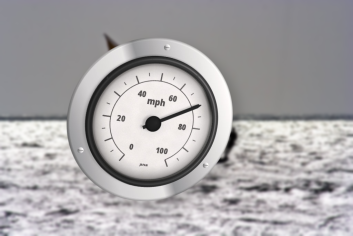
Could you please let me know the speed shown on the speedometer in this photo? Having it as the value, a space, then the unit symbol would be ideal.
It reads 70 mph
